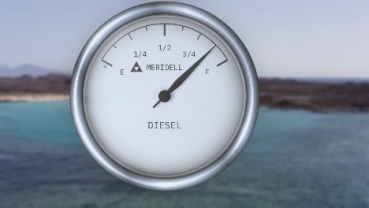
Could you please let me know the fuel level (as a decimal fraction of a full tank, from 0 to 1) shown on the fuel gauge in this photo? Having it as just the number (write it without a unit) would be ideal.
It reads 0.875
